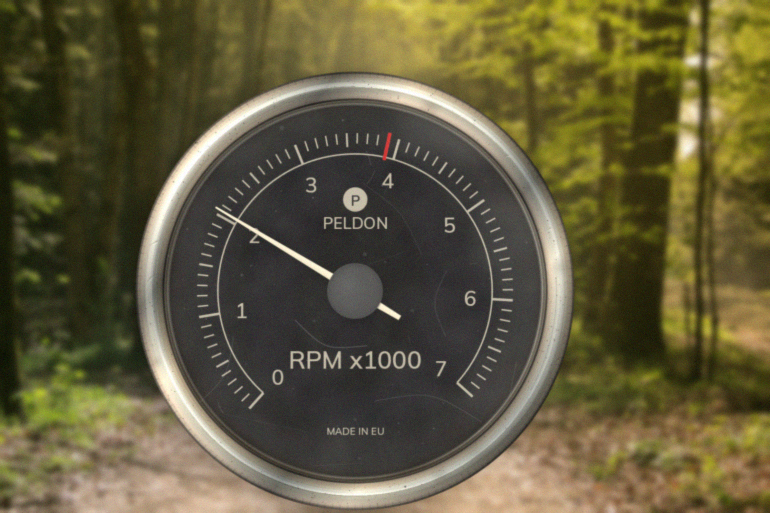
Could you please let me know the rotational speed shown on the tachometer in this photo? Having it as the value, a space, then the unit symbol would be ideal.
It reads 2050 rpm
